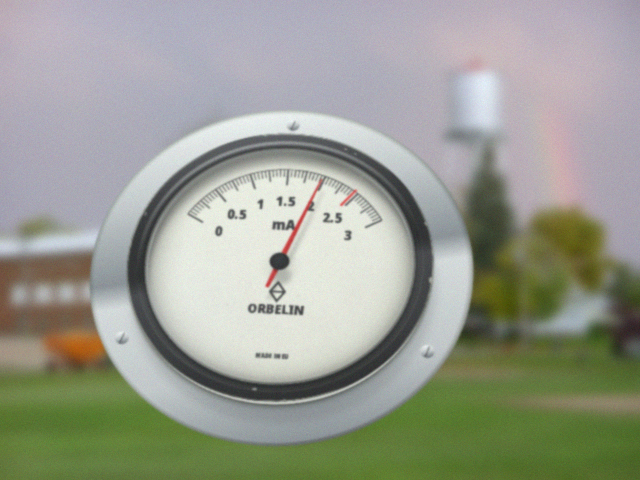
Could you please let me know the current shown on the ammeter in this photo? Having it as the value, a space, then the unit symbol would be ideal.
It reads 2 mA
